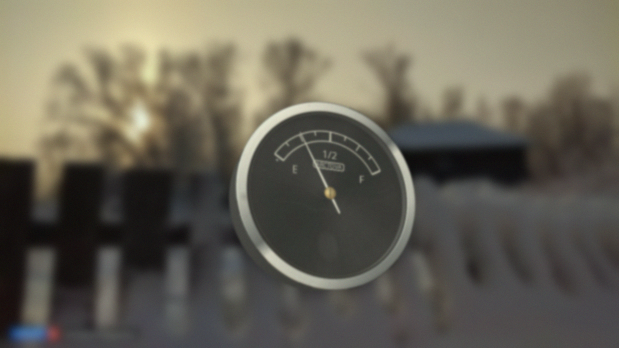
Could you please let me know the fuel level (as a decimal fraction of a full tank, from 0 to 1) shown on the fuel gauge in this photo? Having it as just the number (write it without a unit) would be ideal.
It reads 0.25
